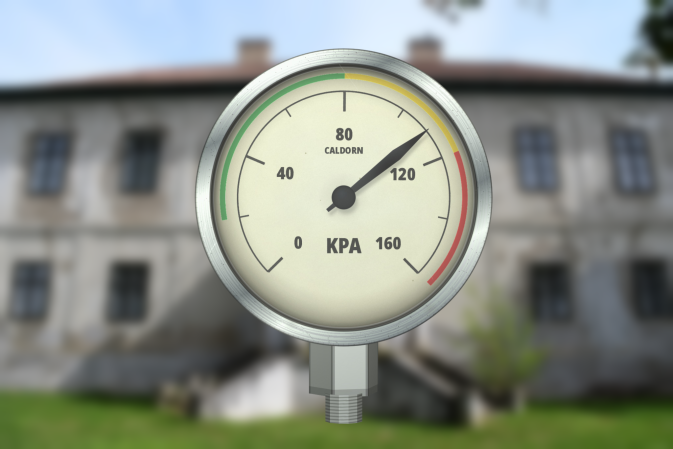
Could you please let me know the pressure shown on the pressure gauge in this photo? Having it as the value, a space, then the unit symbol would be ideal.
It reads 110 kPa
